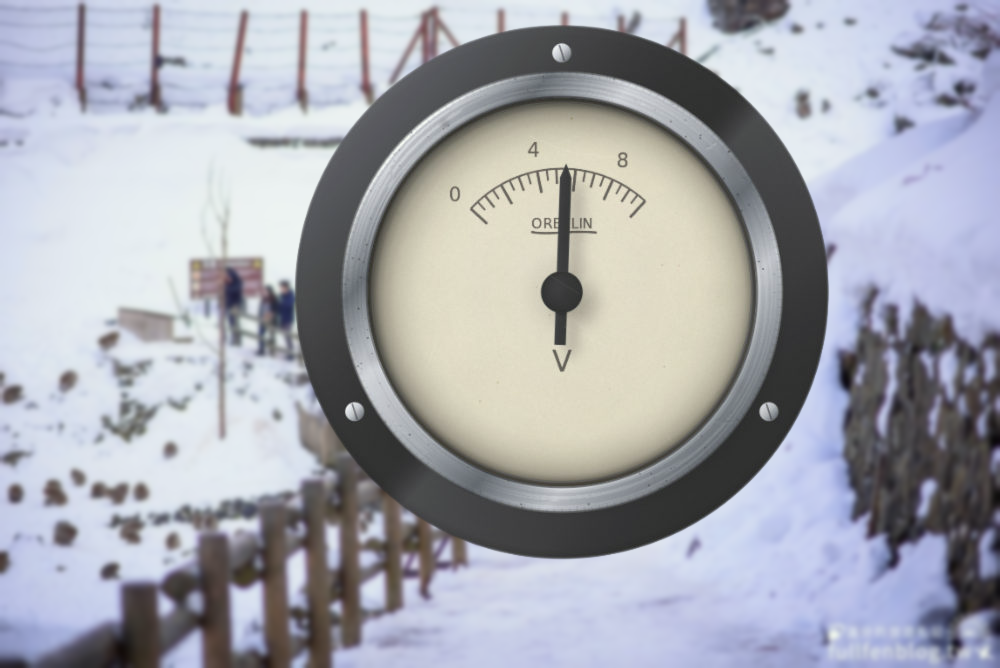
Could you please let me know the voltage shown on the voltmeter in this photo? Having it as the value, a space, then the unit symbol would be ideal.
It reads 5.5 V
